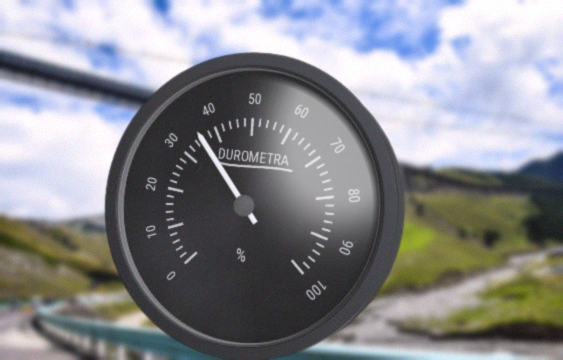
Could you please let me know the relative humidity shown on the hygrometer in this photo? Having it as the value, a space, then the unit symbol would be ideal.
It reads 36 %
